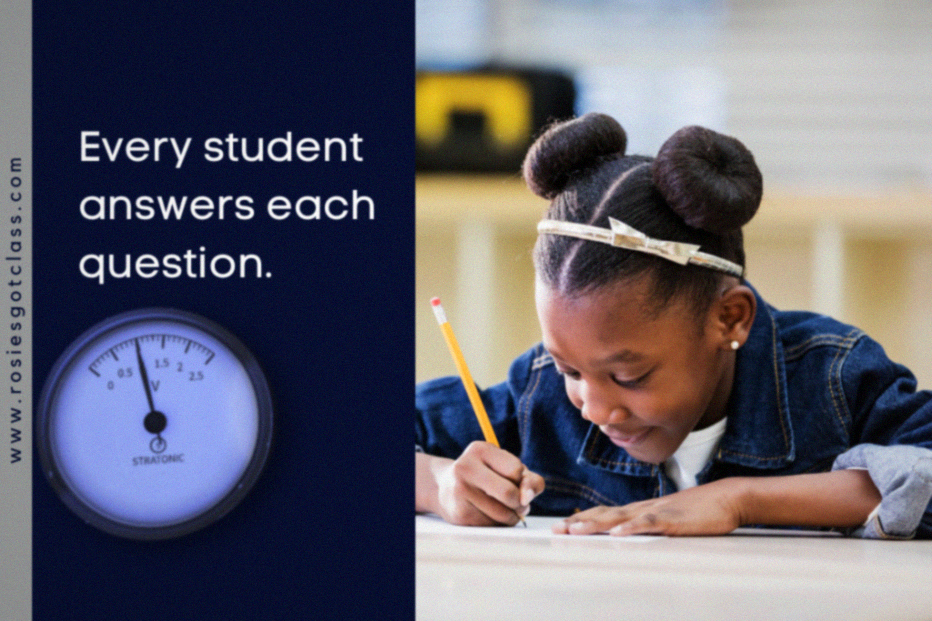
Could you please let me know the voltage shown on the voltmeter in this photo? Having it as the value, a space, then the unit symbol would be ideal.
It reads 1 V
